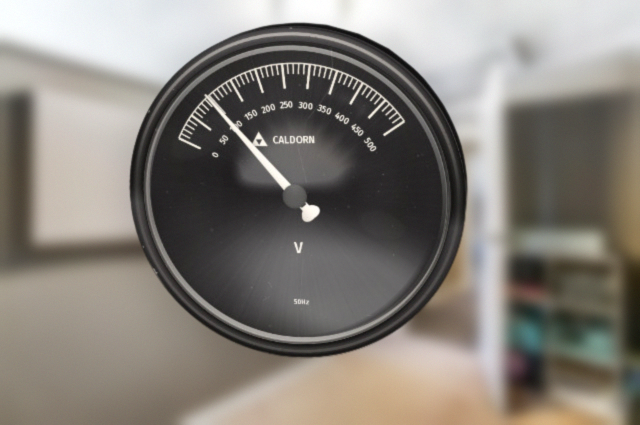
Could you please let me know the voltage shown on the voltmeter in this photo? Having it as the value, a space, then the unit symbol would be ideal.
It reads 100 V
